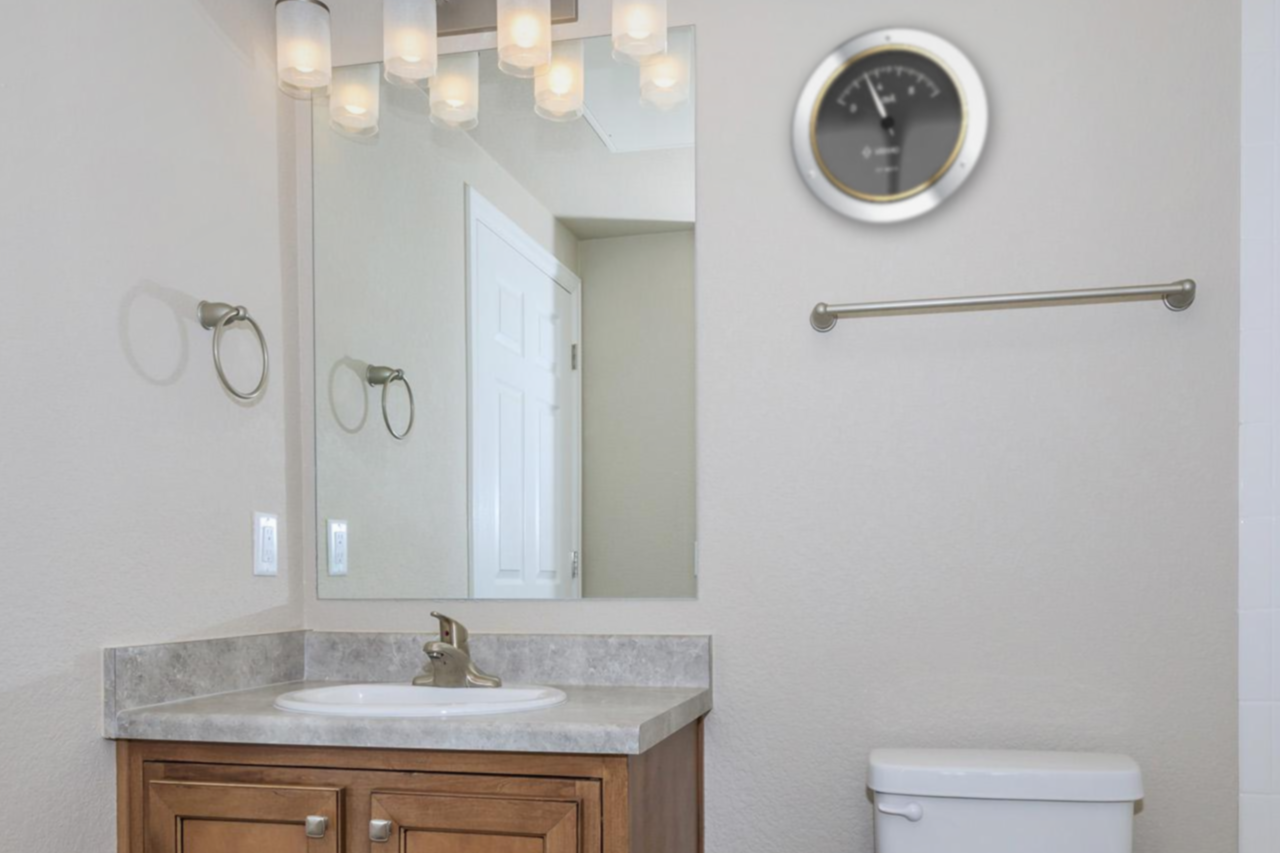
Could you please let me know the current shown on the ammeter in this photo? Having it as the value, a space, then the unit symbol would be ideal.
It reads 3 mA
